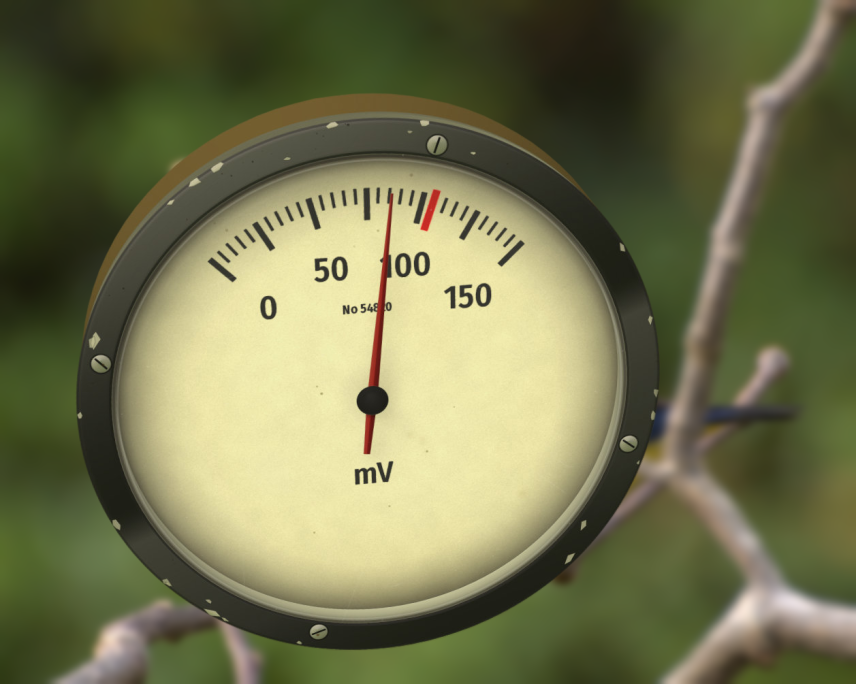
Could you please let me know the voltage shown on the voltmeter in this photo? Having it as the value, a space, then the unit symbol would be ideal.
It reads 85 mV
